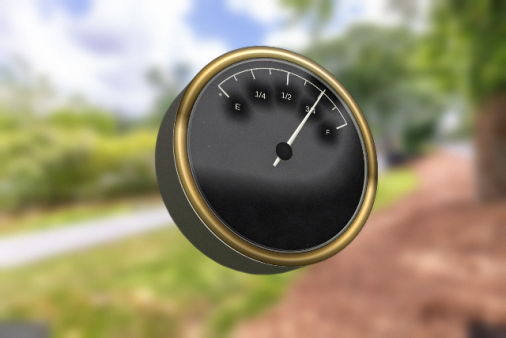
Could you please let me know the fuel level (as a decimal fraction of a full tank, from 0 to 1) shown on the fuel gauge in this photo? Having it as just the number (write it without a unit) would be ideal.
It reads 0.75
